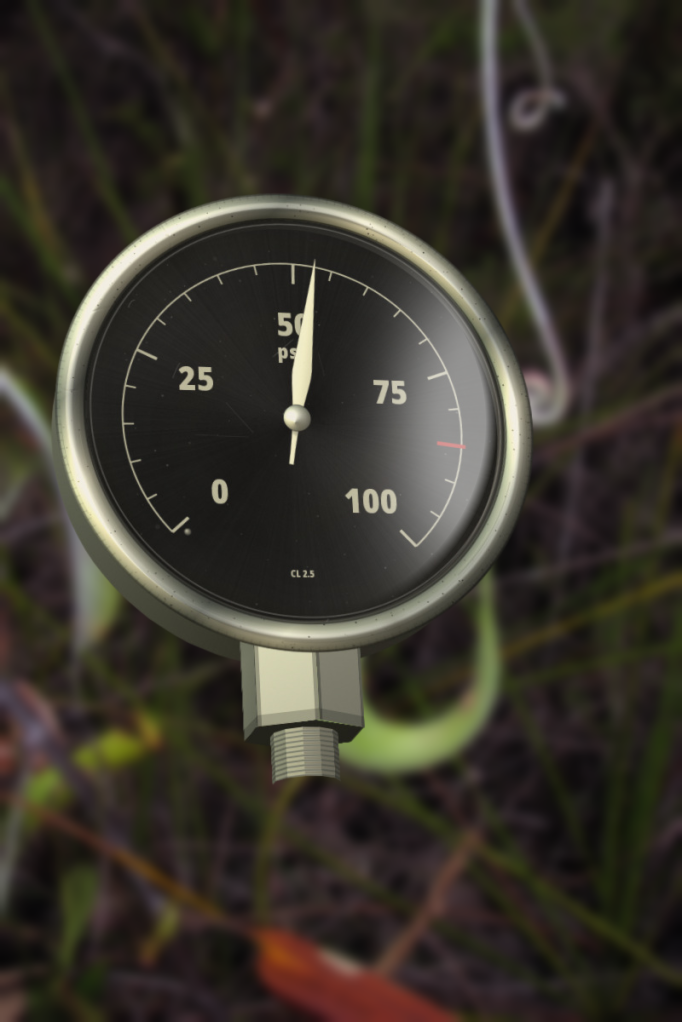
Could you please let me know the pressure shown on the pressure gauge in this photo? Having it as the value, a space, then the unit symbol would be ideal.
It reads 52.5 psi
